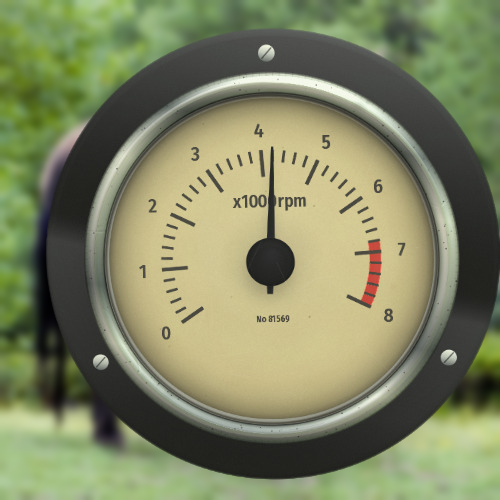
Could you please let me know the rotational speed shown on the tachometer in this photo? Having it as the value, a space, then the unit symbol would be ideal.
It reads 4200 rpm
